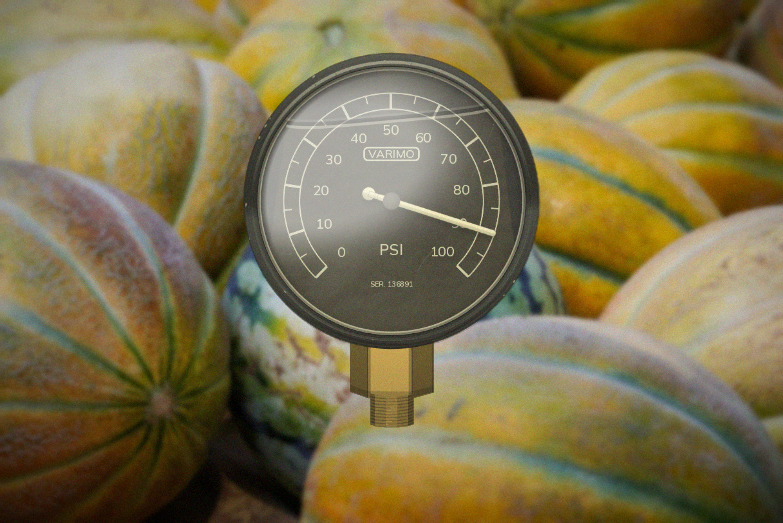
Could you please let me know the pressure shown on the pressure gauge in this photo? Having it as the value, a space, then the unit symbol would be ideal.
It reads 90 psi
